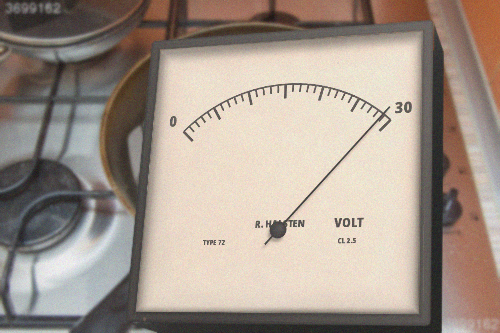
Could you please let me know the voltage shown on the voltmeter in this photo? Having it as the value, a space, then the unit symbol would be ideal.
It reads 29 V
